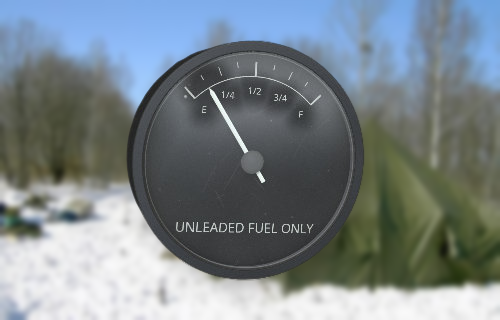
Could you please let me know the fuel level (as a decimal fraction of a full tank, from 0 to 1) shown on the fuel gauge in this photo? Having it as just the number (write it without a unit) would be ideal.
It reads 0.125
